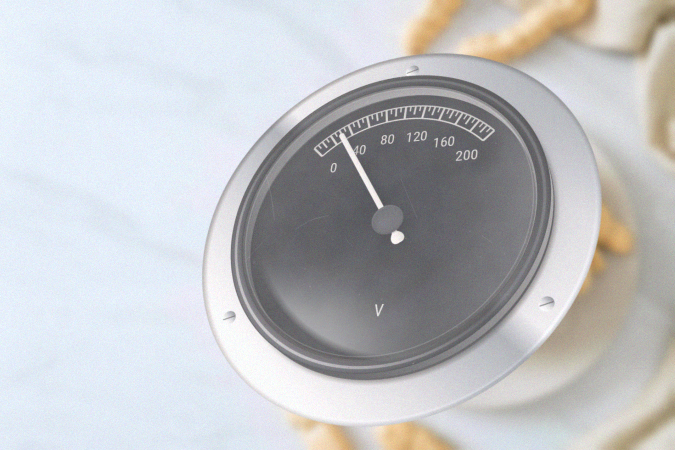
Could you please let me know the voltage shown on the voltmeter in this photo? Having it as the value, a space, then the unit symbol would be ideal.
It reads 30 V
